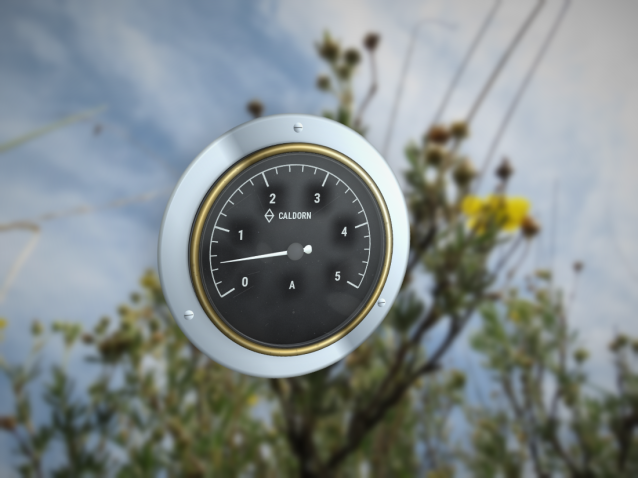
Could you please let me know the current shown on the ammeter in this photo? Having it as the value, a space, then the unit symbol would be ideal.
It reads 0.5 A
